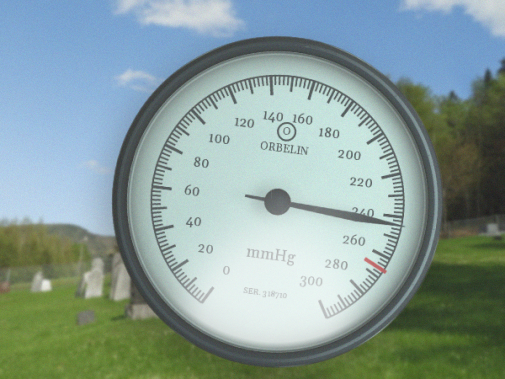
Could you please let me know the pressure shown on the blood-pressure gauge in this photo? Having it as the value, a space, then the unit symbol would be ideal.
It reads 244 mmHg
